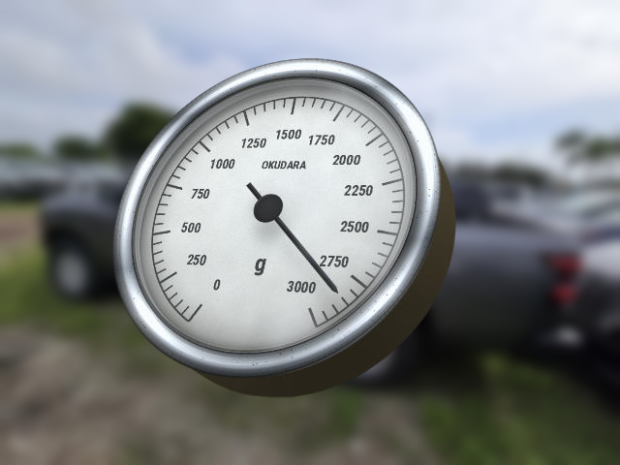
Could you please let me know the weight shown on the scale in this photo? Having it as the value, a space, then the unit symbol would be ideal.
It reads 2850 g
